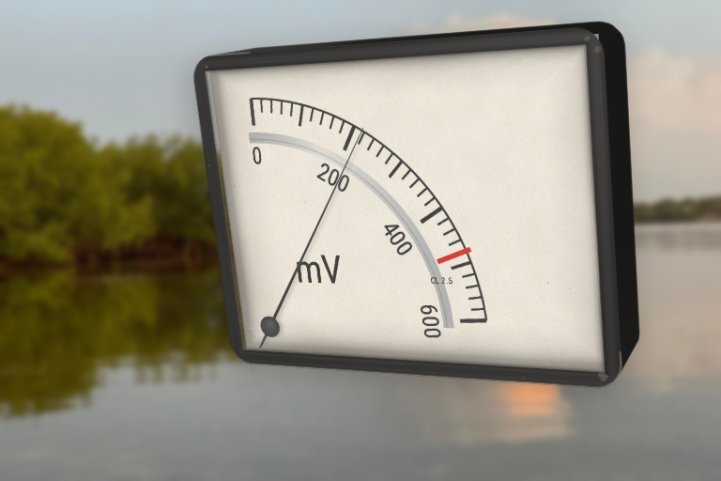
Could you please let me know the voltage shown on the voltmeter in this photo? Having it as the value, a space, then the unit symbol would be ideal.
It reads 220 mV
